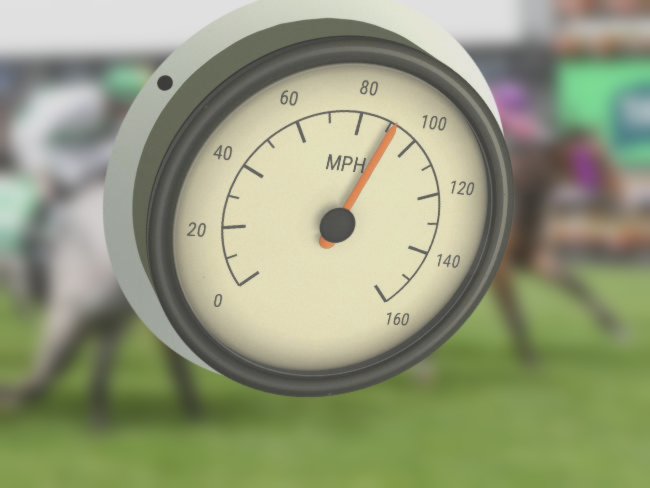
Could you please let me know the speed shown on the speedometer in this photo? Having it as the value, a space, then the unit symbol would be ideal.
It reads 90 mph
